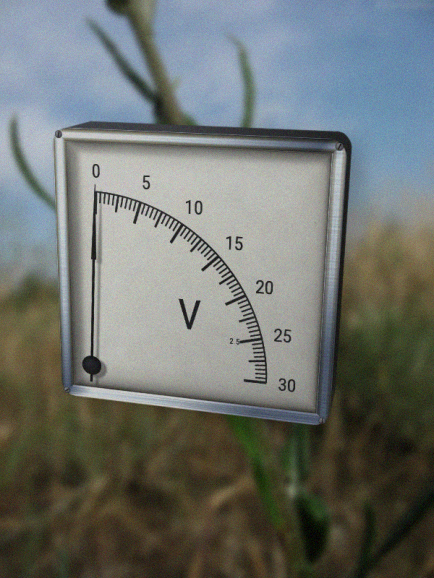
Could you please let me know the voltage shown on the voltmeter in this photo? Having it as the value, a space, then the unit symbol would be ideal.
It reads 0 V
